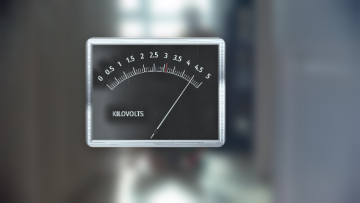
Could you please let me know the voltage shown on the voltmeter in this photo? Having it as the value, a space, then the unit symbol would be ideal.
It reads 4.5 kV
